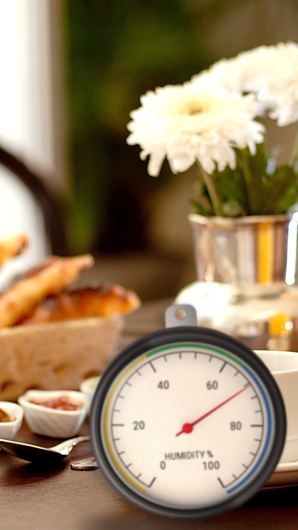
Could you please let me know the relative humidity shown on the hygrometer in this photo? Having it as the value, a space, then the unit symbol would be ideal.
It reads 68 %
